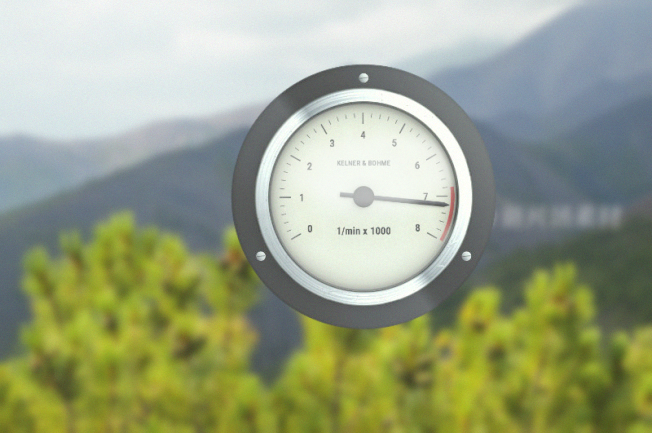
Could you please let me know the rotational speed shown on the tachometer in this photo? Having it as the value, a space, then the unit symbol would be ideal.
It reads 7200 rpm
